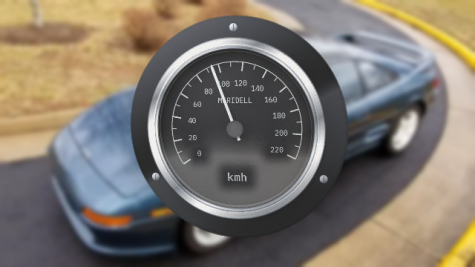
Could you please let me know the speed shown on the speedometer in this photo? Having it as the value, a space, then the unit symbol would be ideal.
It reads 95 km/h
